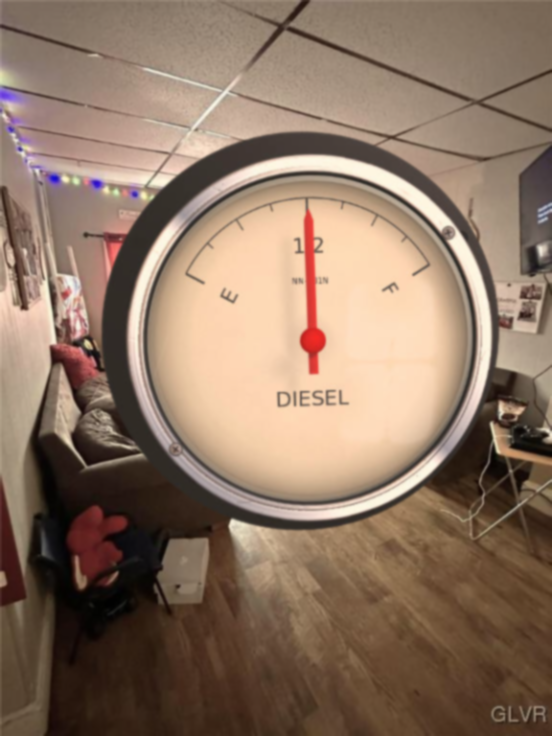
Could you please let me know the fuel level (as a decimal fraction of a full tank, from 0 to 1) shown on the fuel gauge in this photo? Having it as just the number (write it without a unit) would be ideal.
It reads 0.5
